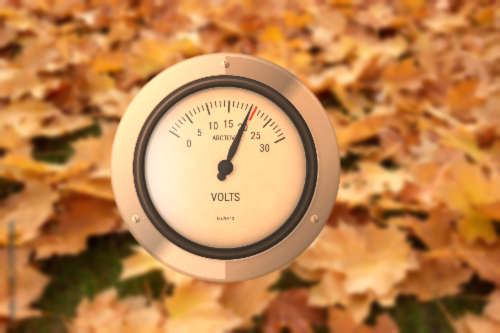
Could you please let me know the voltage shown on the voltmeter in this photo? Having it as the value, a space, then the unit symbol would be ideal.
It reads 20 V
